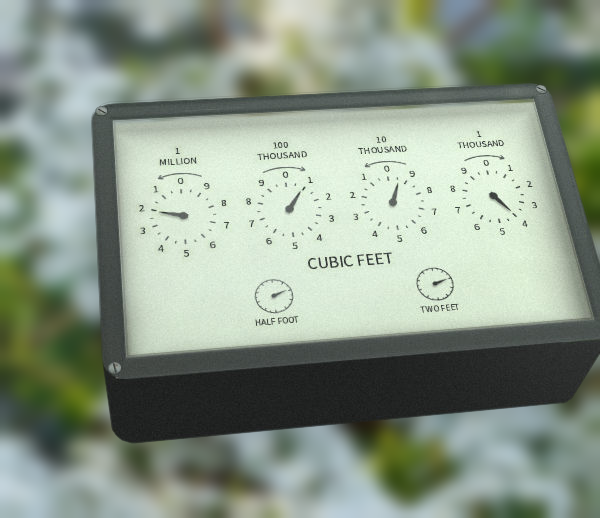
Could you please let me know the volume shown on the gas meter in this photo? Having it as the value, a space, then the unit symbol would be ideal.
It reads 209400 ft³
